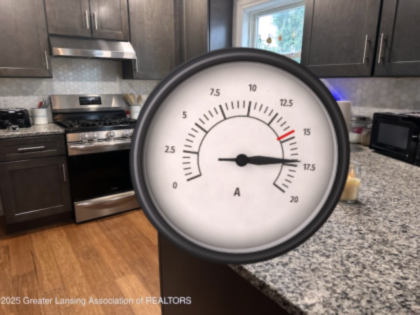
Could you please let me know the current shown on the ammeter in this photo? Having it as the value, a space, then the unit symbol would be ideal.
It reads 17 A
